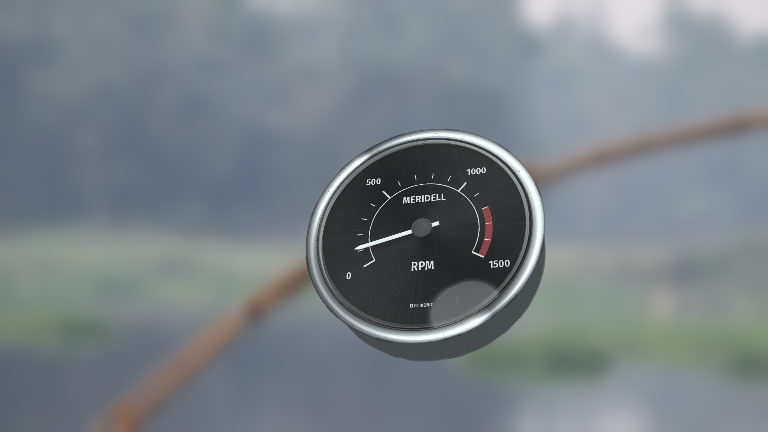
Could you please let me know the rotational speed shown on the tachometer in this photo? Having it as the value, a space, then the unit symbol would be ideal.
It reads 100 rpm
